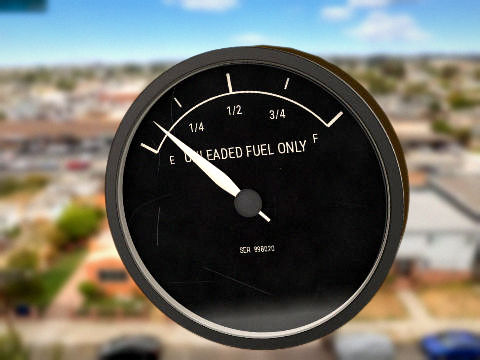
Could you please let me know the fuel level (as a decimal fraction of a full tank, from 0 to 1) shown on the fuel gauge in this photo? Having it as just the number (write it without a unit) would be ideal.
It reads 0.125
